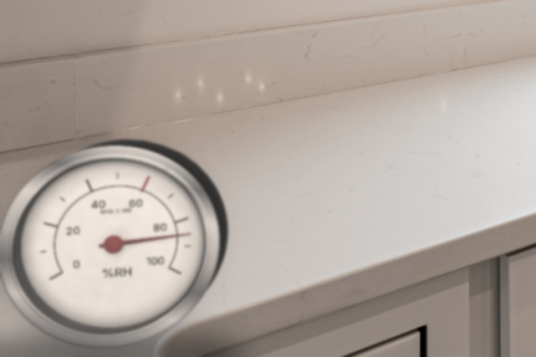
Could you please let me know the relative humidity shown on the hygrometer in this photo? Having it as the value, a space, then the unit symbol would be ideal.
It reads 85 %
